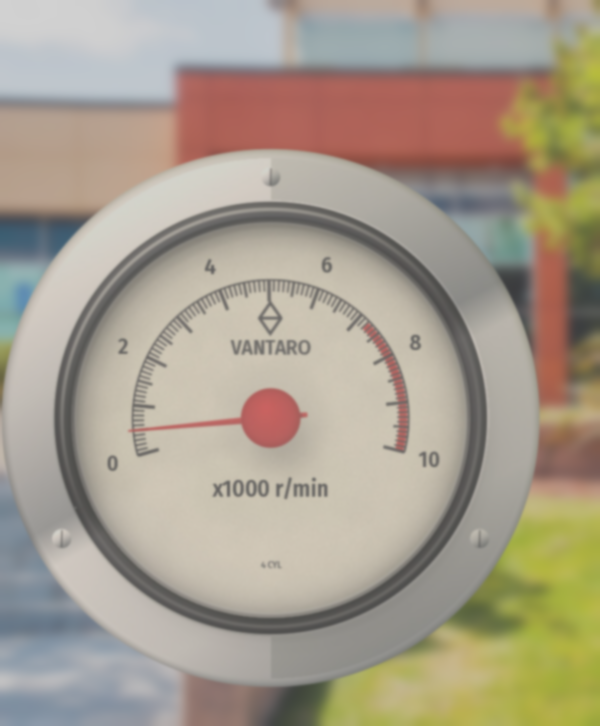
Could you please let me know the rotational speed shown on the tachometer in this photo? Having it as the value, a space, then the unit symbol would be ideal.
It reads 500 rpm
